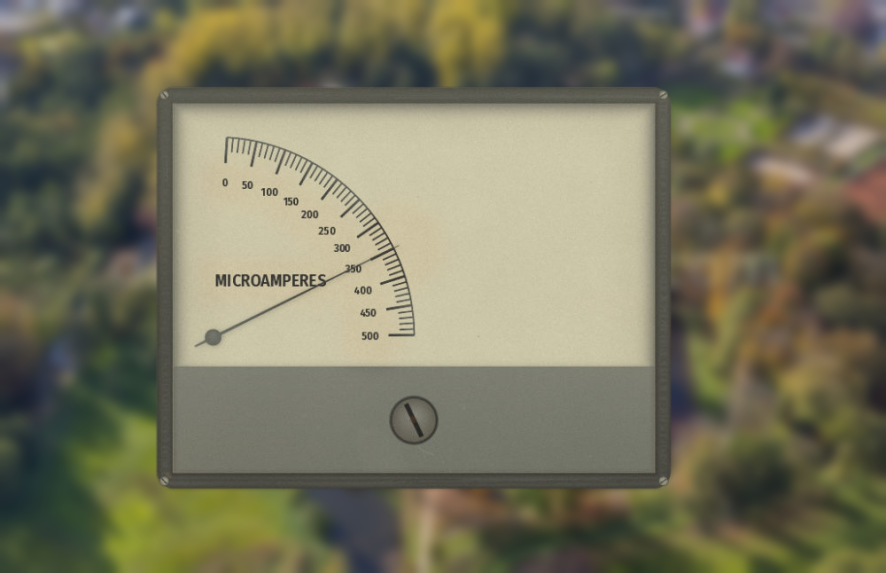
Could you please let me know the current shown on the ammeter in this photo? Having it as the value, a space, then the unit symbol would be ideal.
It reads 350 µA
